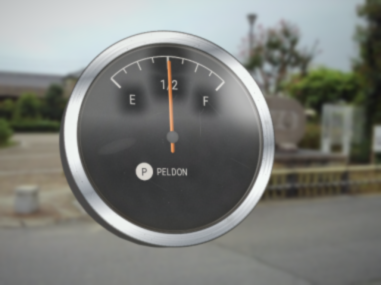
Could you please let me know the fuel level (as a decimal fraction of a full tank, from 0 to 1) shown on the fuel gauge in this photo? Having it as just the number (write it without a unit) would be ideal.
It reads 0.5
